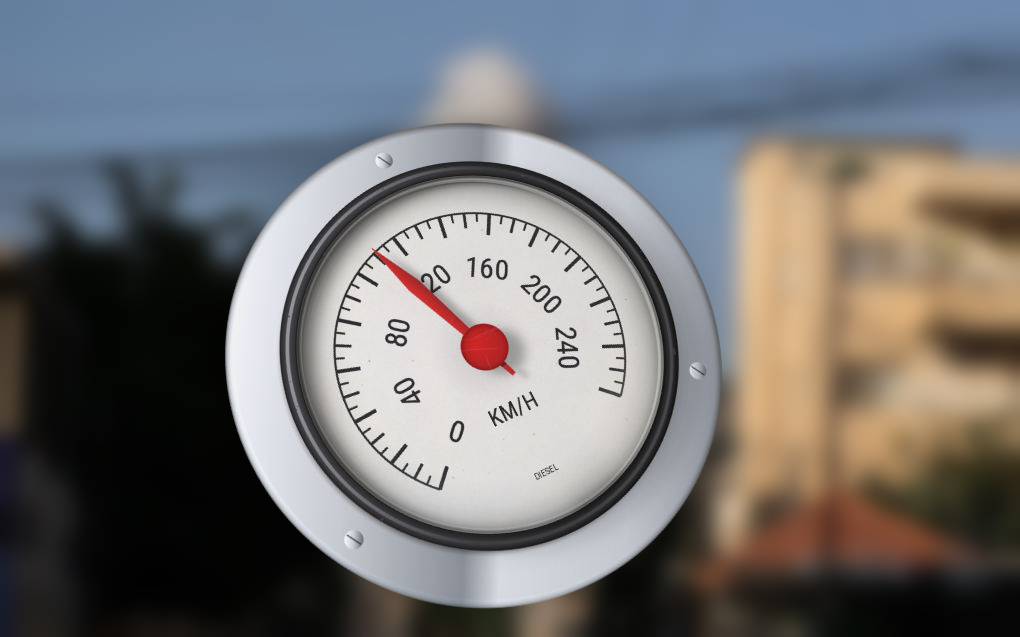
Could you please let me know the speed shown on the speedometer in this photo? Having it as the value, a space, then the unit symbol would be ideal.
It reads 110 km/h
